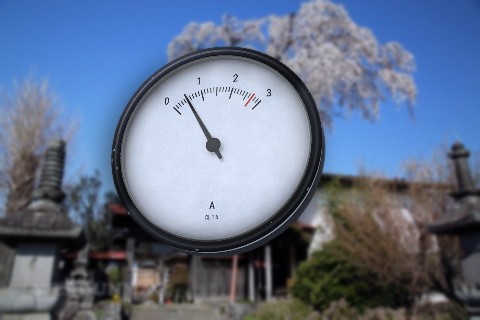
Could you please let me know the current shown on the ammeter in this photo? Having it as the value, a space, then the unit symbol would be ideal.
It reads 0.5 A
